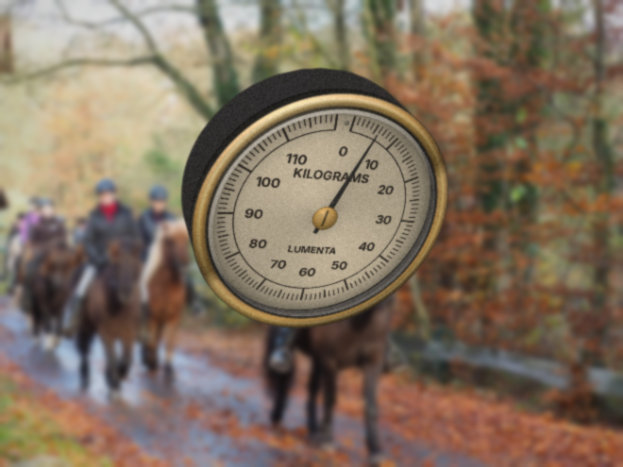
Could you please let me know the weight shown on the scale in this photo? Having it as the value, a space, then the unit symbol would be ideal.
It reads 5 kg
